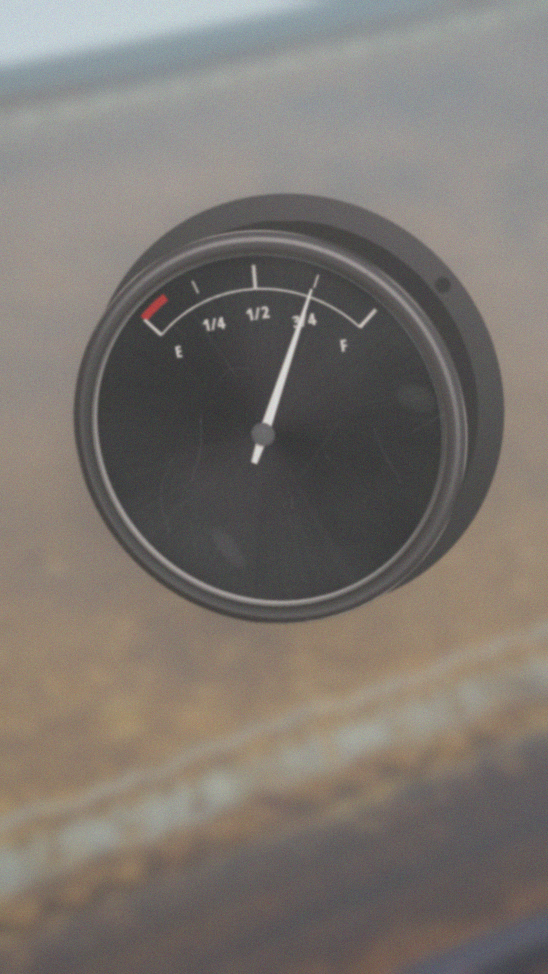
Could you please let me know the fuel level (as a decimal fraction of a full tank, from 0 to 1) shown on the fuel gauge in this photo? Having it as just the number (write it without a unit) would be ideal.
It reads 0.75
